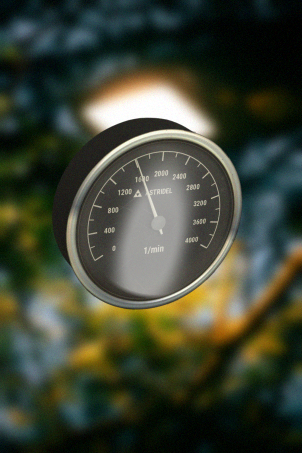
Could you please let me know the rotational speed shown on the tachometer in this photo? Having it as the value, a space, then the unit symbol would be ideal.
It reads 1600 rpm
